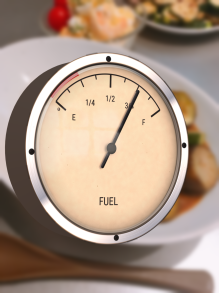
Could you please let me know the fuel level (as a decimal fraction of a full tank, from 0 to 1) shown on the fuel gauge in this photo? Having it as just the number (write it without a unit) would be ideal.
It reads 0.75
